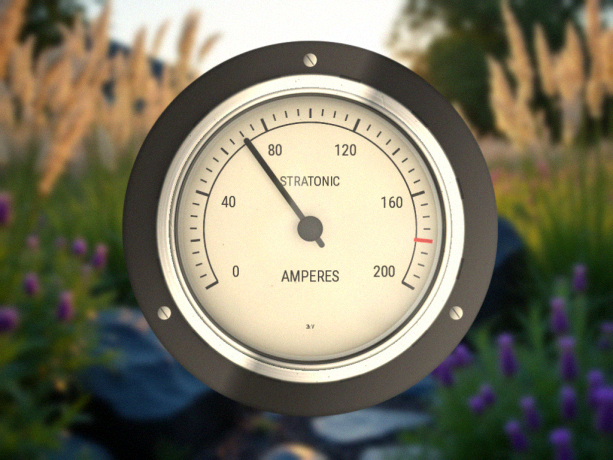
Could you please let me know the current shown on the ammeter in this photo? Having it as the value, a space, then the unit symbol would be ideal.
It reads 70 A
